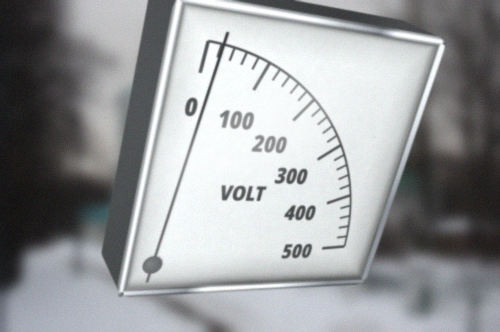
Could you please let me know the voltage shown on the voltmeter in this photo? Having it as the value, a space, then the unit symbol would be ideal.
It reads 20 V
